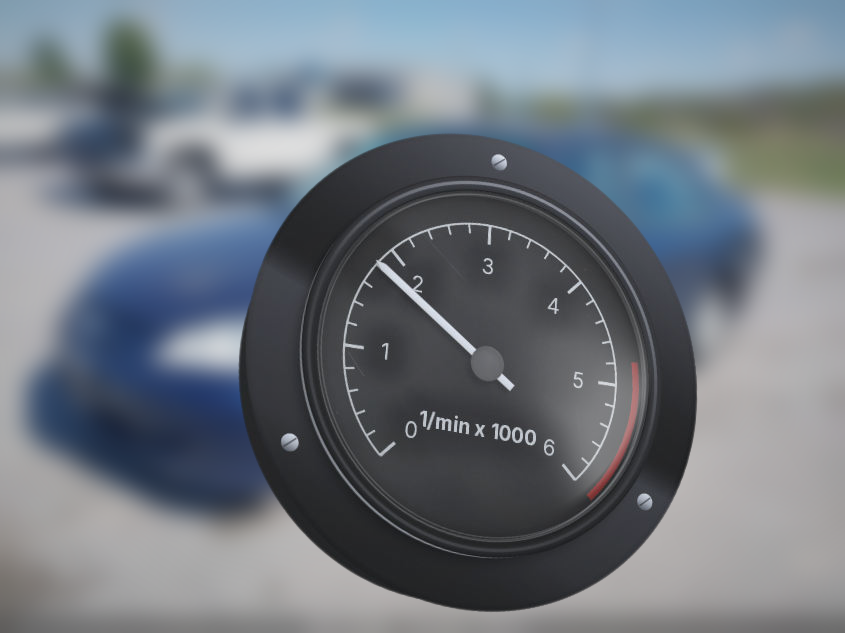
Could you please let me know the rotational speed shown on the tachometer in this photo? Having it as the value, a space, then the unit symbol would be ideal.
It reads 1800 rpm
